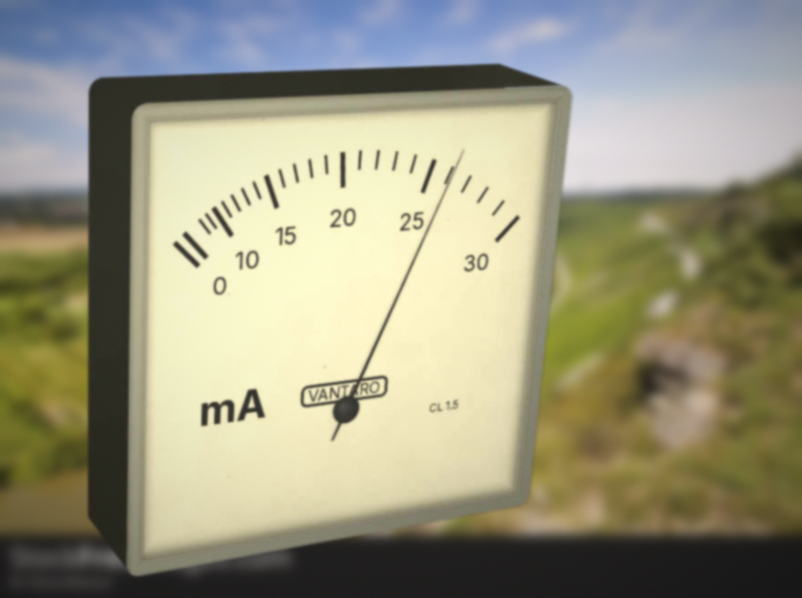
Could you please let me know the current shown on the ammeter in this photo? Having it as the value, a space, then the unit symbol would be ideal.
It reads 26 mA
